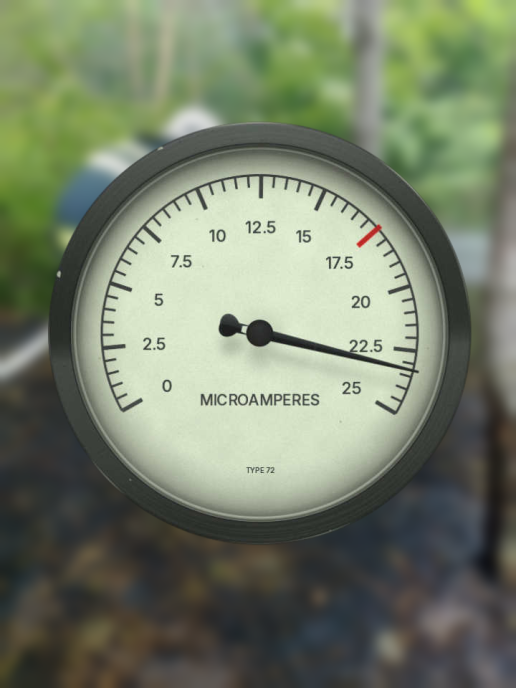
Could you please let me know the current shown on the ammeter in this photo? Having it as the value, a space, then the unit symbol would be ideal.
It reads 23.25 µA
